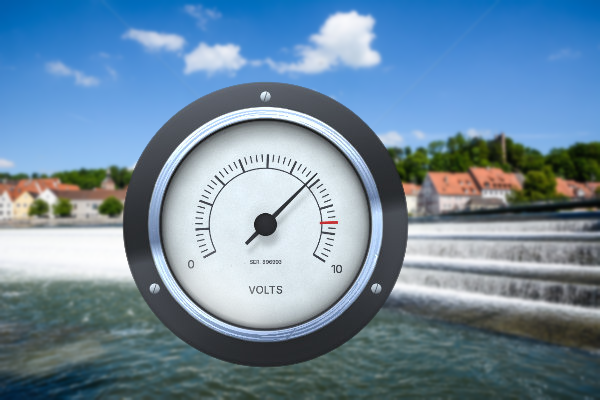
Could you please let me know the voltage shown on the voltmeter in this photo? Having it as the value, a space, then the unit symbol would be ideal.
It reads 6.8 V
